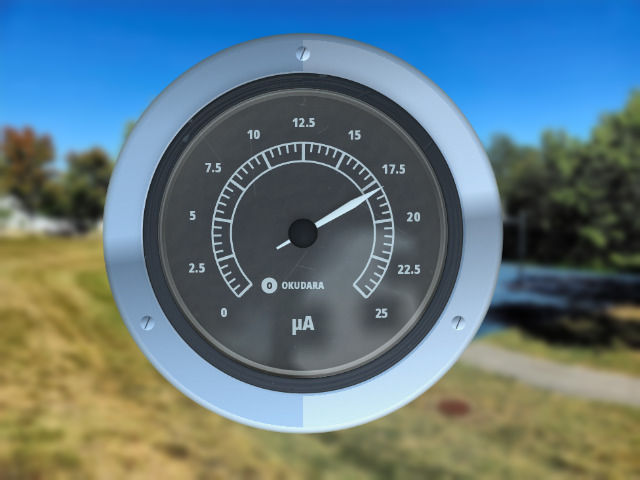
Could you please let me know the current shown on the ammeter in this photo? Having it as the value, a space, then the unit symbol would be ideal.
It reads 18 µA
